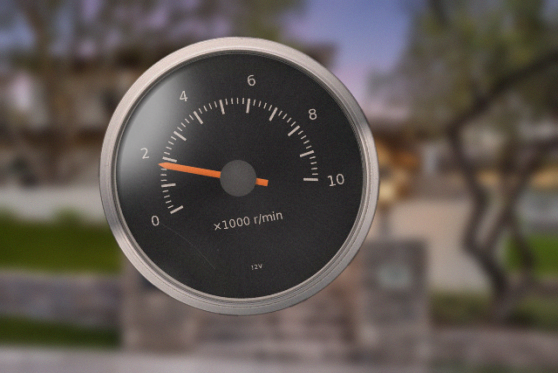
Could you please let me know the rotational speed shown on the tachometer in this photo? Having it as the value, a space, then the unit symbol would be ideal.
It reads 1800 rpm
